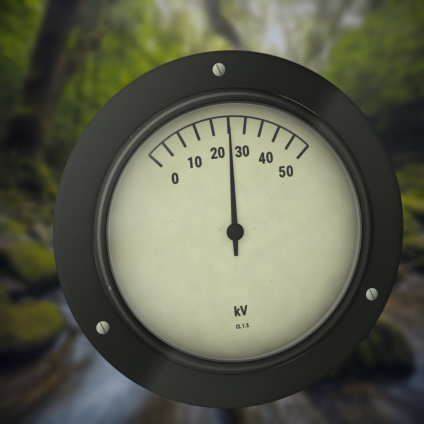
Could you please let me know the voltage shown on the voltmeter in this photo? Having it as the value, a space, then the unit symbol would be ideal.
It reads 25 kV
